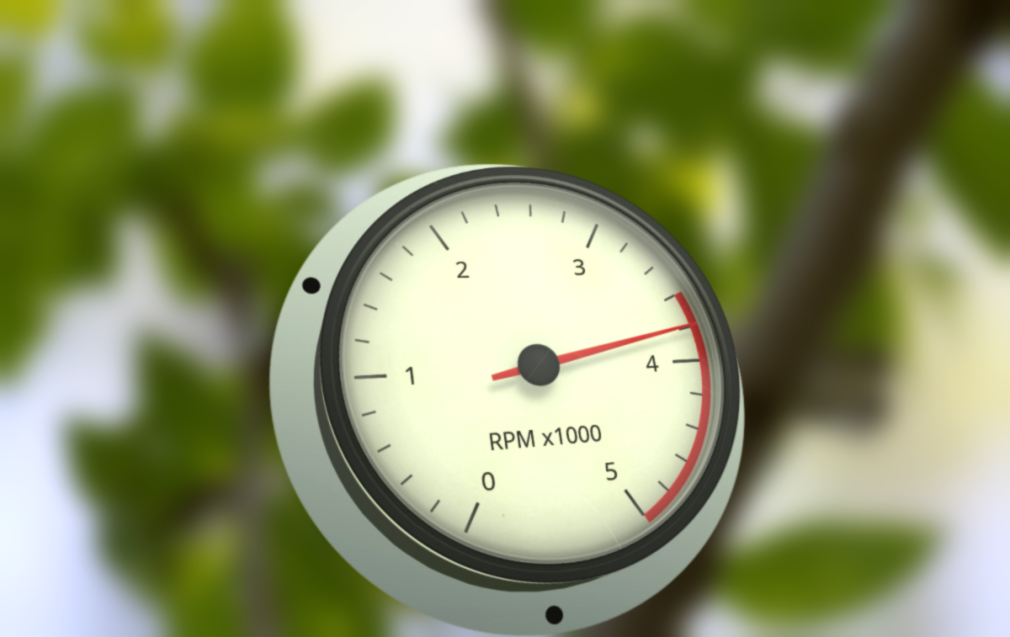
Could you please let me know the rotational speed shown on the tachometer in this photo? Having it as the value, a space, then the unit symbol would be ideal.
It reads 3800 rpm
